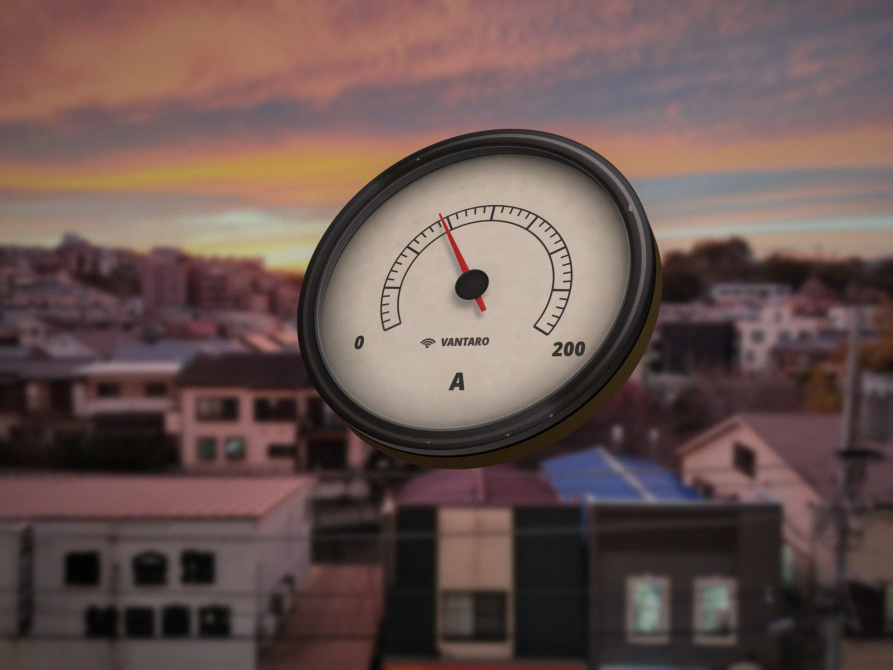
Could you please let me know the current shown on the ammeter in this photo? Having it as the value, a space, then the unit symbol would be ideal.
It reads 72.5 A
